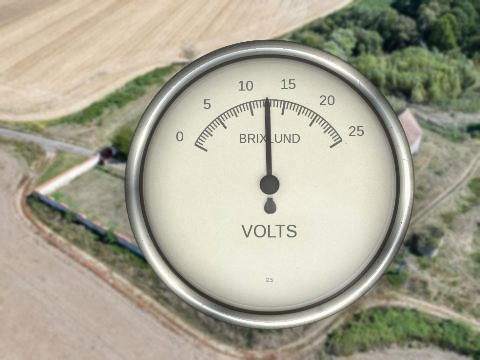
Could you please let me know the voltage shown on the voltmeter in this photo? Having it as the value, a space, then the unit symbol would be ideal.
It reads 12.5 V
